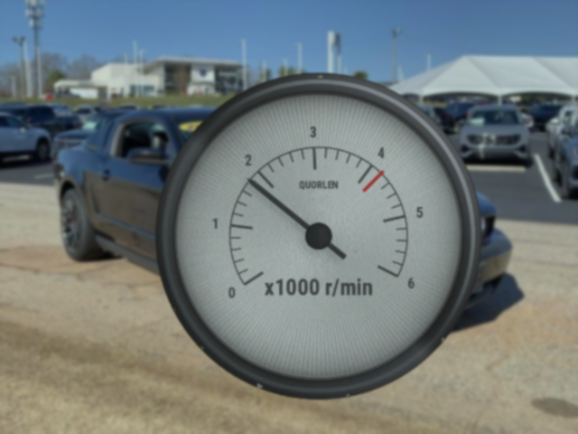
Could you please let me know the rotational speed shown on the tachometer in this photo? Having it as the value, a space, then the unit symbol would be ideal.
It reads 1800 rpm
